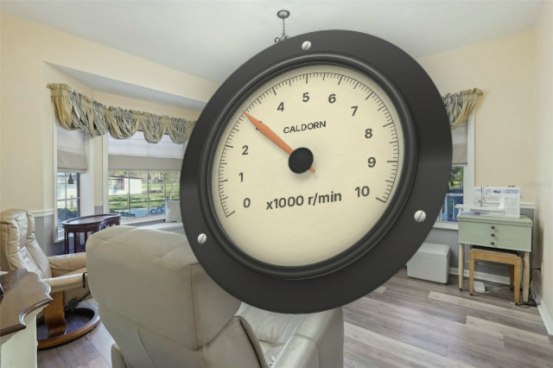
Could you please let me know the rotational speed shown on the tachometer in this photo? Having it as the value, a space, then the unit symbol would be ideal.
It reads 3000 rpm
